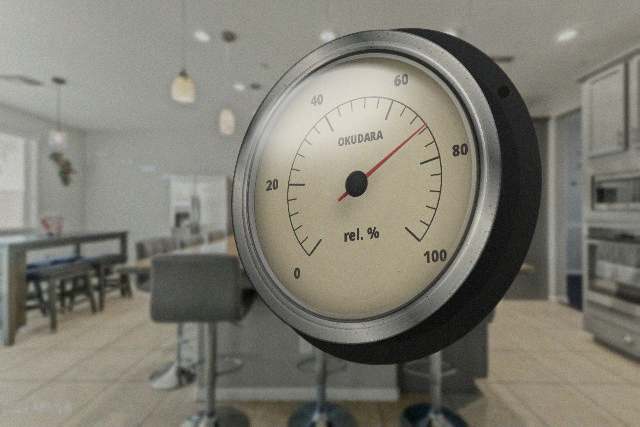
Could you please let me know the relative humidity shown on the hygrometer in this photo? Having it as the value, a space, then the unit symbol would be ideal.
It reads 72 %
